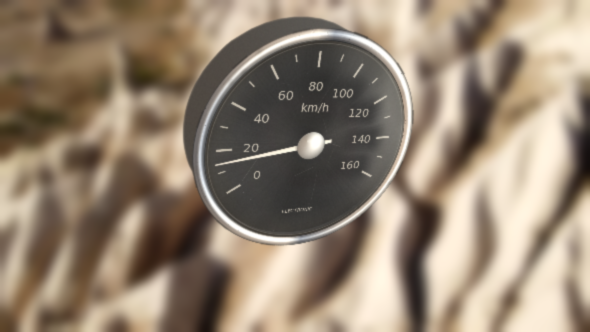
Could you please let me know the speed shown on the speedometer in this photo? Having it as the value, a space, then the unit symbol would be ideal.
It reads 15 km/h
